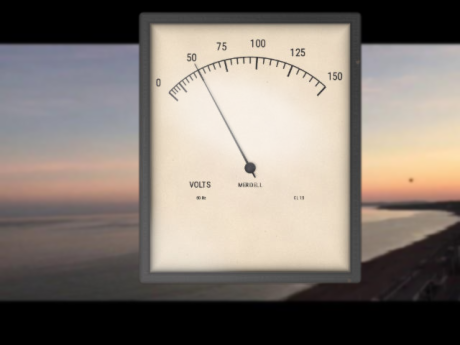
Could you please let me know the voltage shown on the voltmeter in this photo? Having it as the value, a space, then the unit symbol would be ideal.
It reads 50 V
